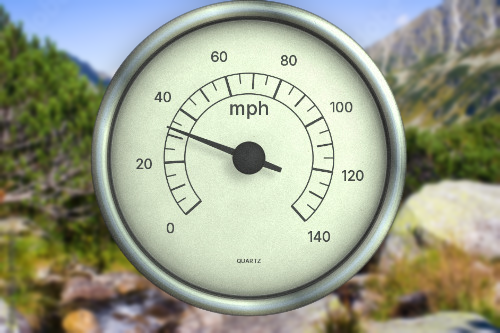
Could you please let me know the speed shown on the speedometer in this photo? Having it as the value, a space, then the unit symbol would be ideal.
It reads 32.5 mph
